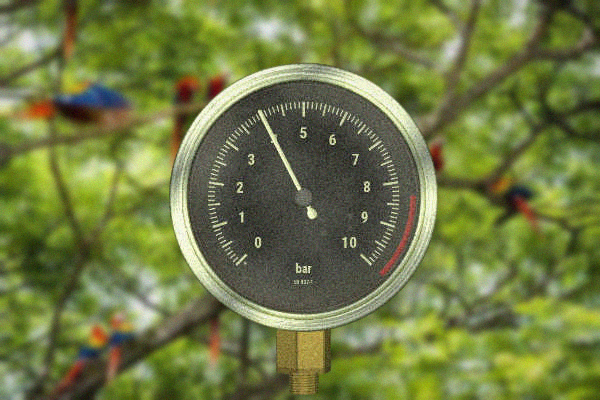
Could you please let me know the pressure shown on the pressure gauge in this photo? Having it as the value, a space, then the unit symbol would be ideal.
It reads 4 bar
